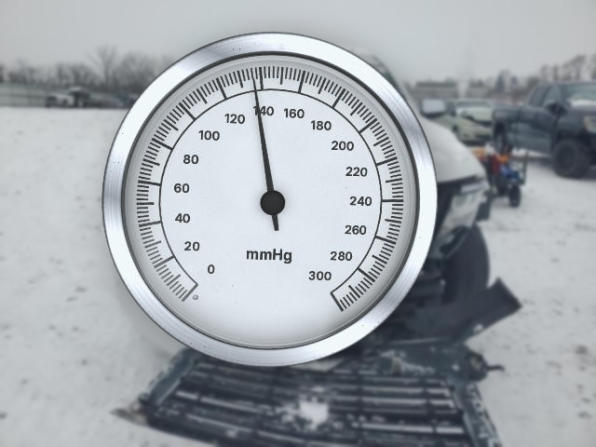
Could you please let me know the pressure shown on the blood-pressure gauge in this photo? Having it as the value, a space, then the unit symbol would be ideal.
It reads 136 mmHg
